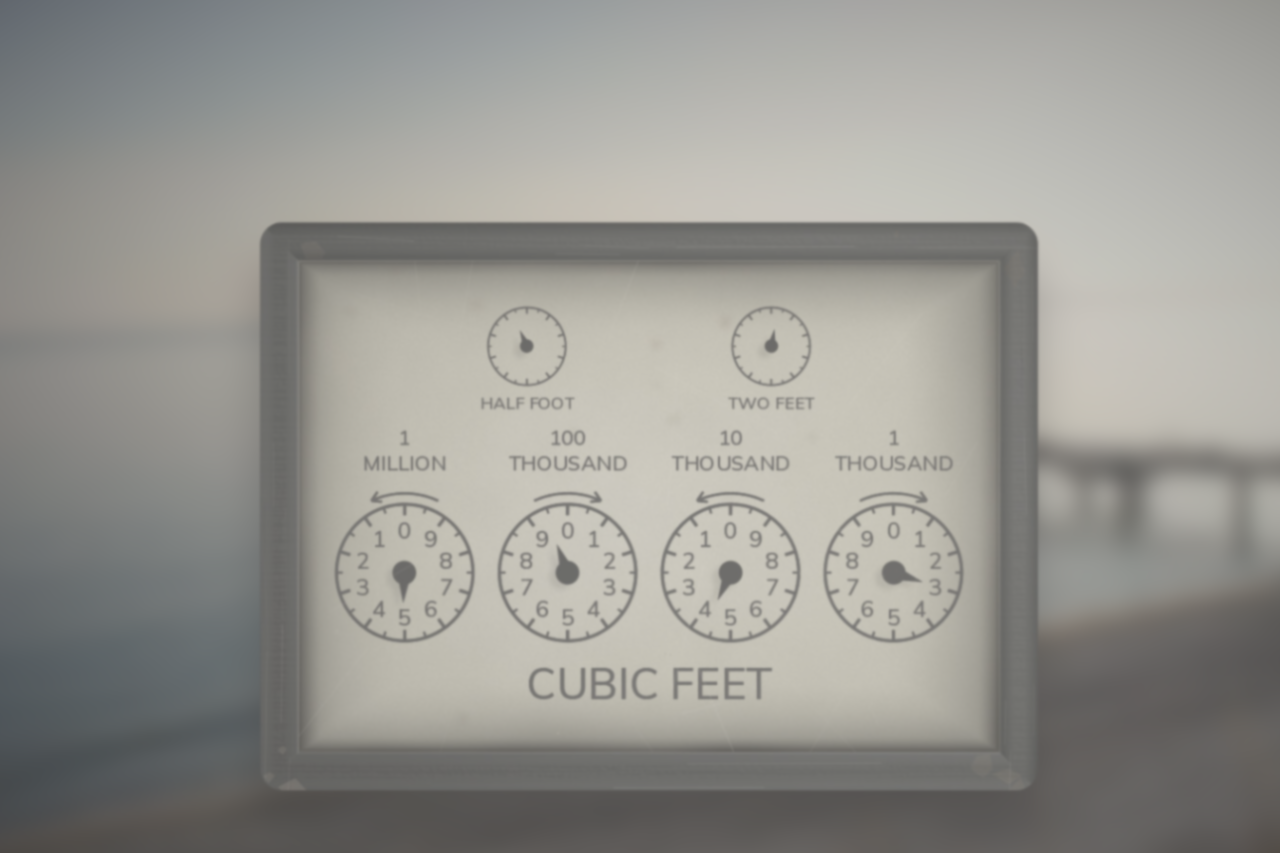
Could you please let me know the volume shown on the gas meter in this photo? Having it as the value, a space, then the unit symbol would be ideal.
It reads 494300 ft³
